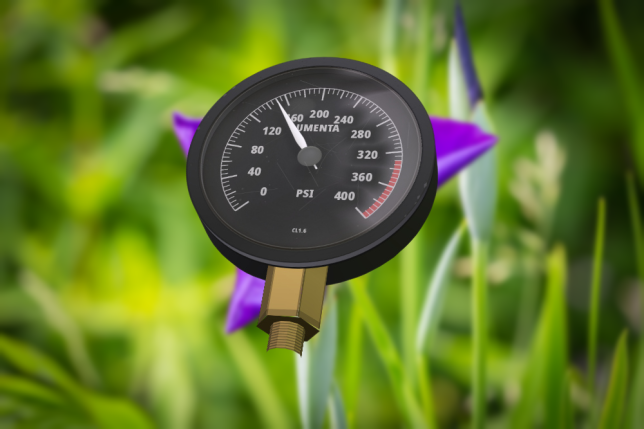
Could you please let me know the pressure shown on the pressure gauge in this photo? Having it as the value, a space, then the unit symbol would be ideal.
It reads 150 psi
